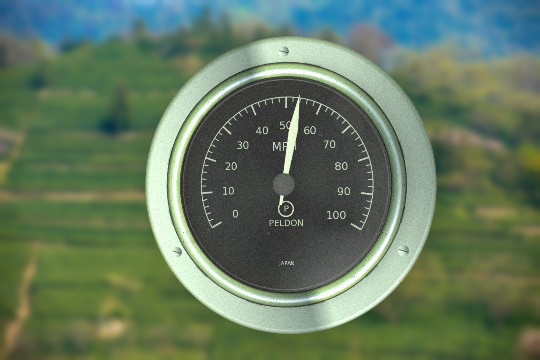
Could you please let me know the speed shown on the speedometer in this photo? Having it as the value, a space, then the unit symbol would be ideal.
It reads 54 mph
